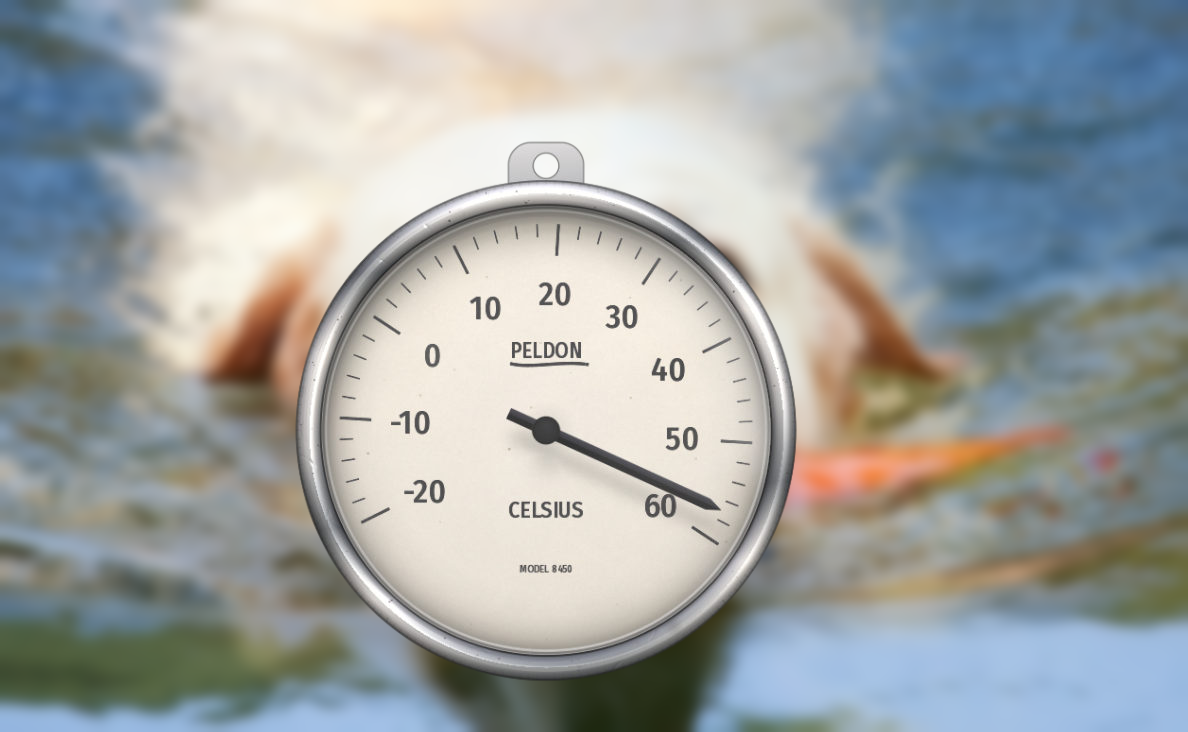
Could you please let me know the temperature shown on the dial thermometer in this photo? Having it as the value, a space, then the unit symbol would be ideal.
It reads 57 °C
